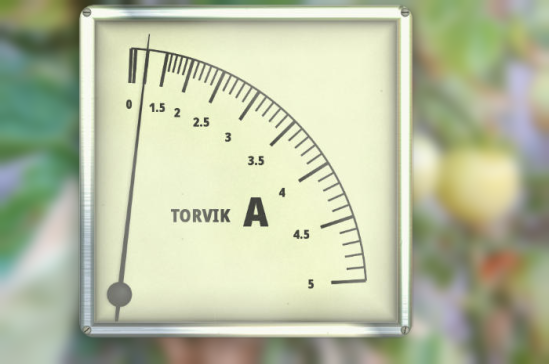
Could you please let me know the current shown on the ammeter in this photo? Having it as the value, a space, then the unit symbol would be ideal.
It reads 1 A
